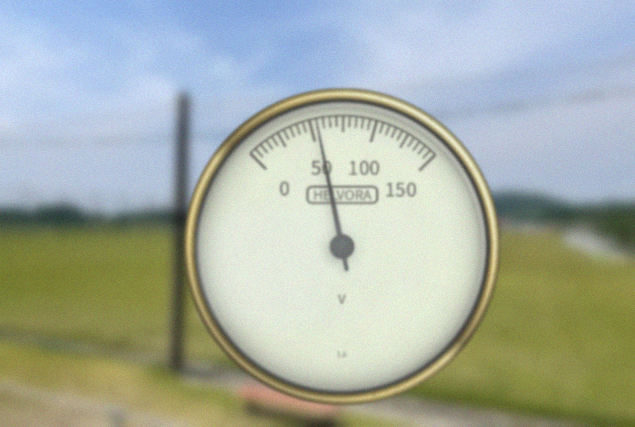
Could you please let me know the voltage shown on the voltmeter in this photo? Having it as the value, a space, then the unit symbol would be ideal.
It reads 55 V
